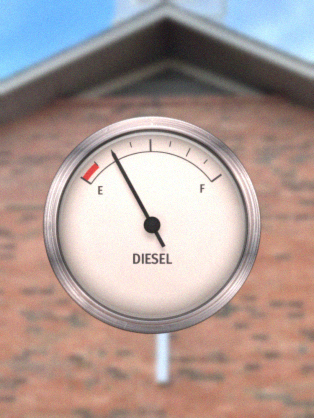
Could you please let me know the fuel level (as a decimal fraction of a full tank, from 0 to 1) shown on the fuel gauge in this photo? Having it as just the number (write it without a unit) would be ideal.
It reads 0.25
